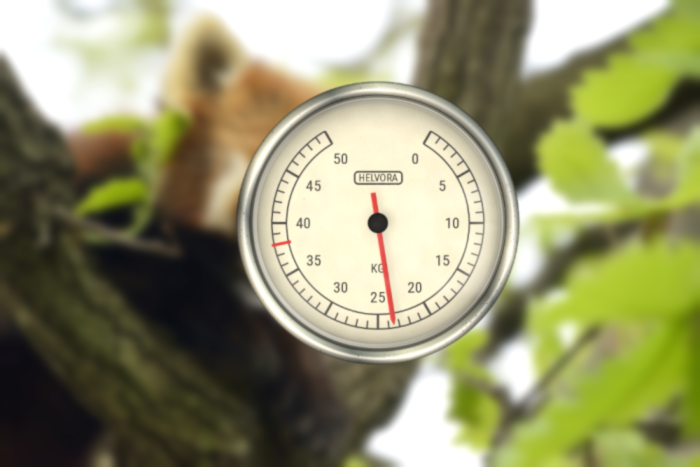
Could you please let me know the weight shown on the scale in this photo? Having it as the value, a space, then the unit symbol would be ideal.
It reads 23.5 kg
